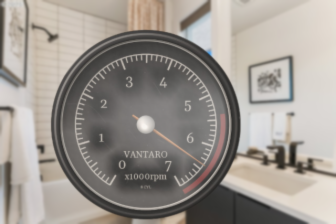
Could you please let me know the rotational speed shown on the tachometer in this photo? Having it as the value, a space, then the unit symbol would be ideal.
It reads 6400 rpm
